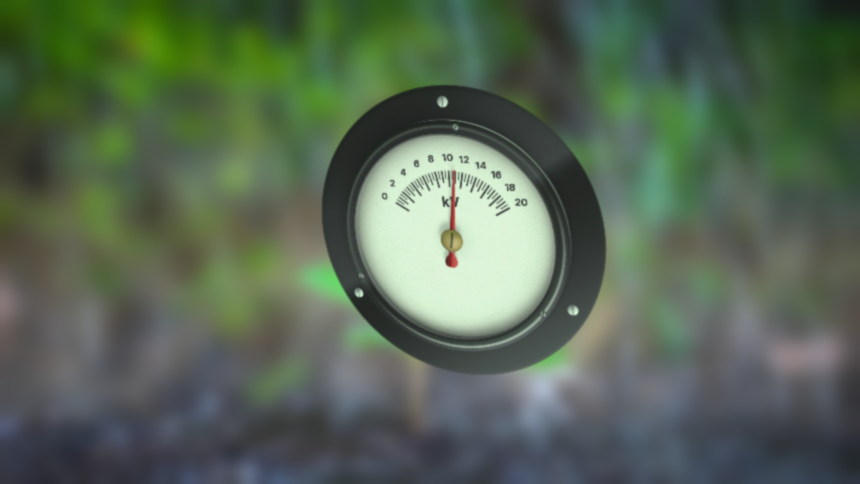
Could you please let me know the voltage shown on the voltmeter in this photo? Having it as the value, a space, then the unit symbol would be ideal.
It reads 11 kV
